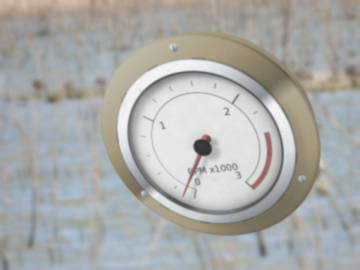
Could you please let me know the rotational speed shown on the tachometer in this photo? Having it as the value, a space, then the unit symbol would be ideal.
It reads 100 rpm
